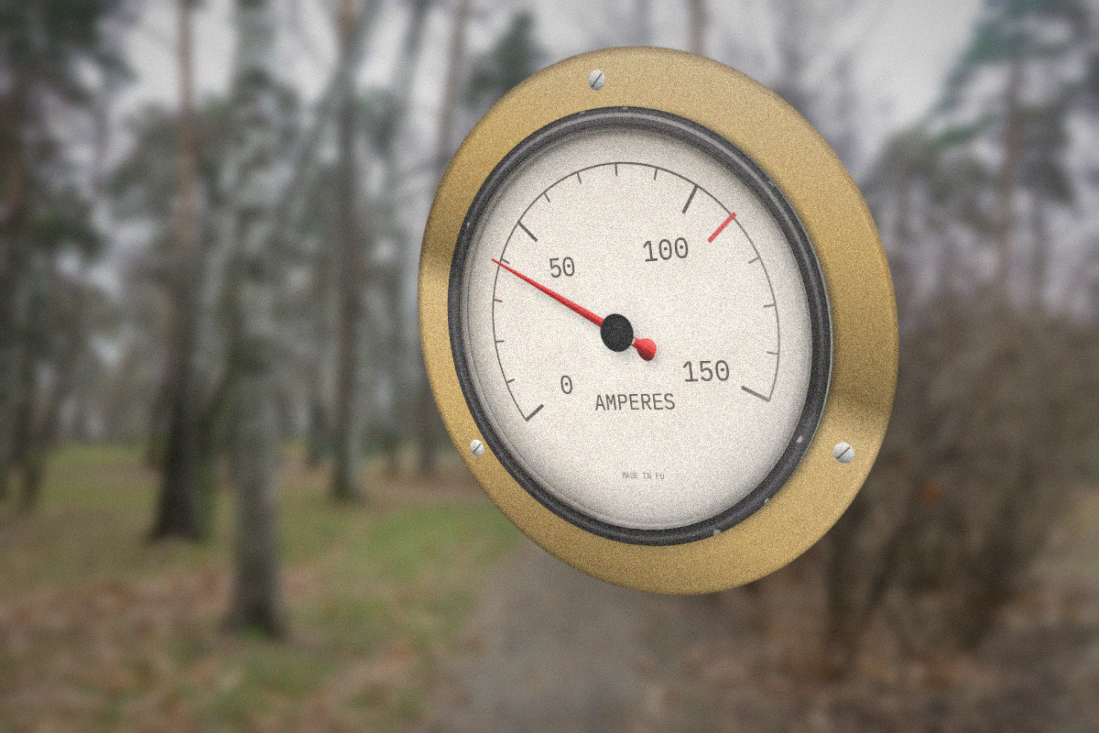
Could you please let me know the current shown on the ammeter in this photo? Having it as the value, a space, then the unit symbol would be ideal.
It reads 40 A
